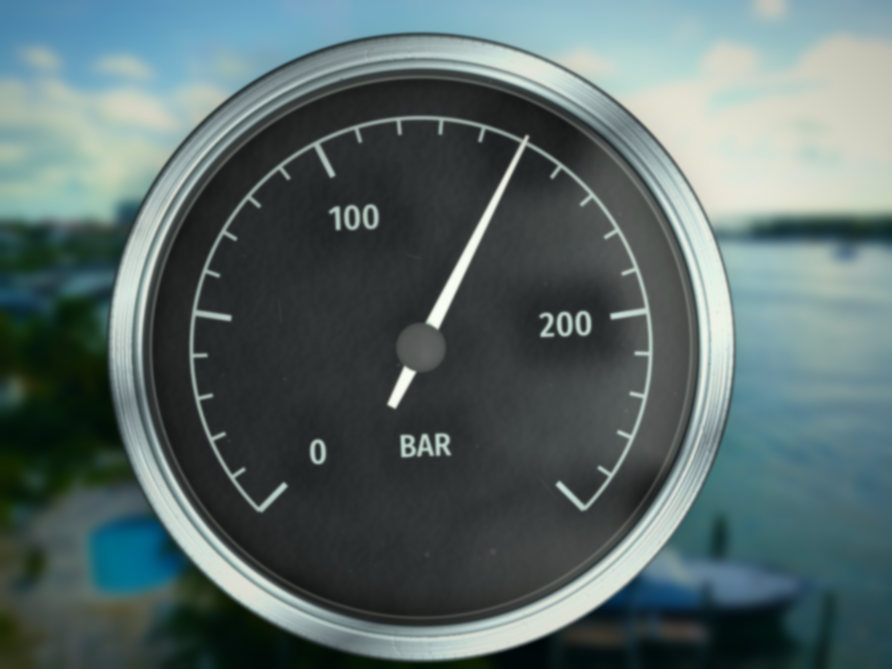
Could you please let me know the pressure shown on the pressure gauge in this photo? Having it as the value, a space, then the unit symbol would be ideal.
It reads 150 bar
